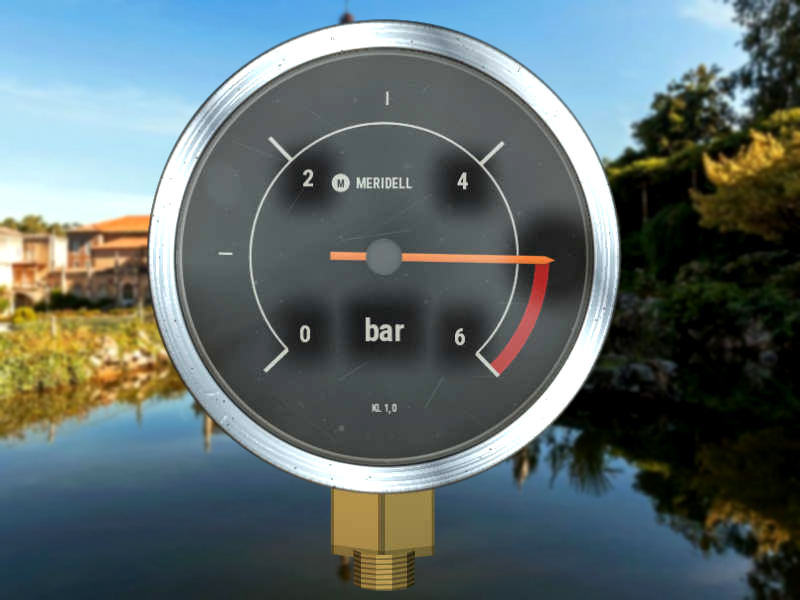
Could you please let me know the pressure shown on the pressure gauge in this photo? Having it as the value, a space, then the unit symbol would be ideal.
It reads 5 bar
